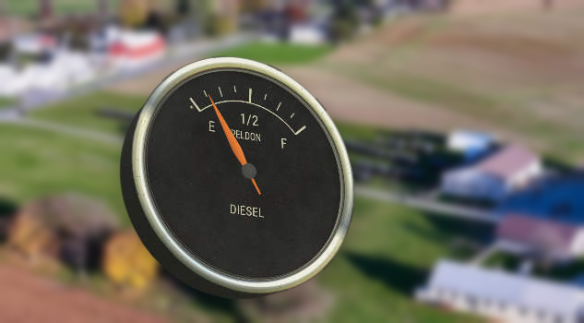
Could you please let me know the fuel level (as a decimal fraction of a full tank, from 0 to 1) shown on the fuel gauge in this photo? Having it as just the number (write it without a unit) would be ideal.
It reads 0.125
